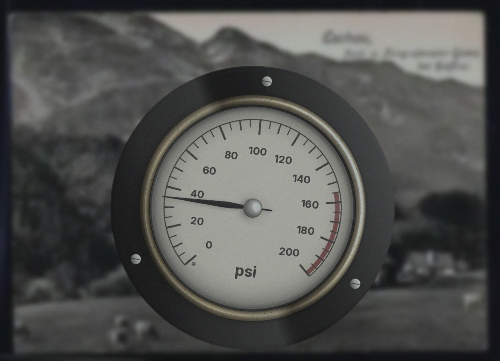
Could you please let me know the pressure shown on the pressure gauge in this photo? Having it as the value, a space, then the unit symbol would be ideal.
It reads 35 psi
